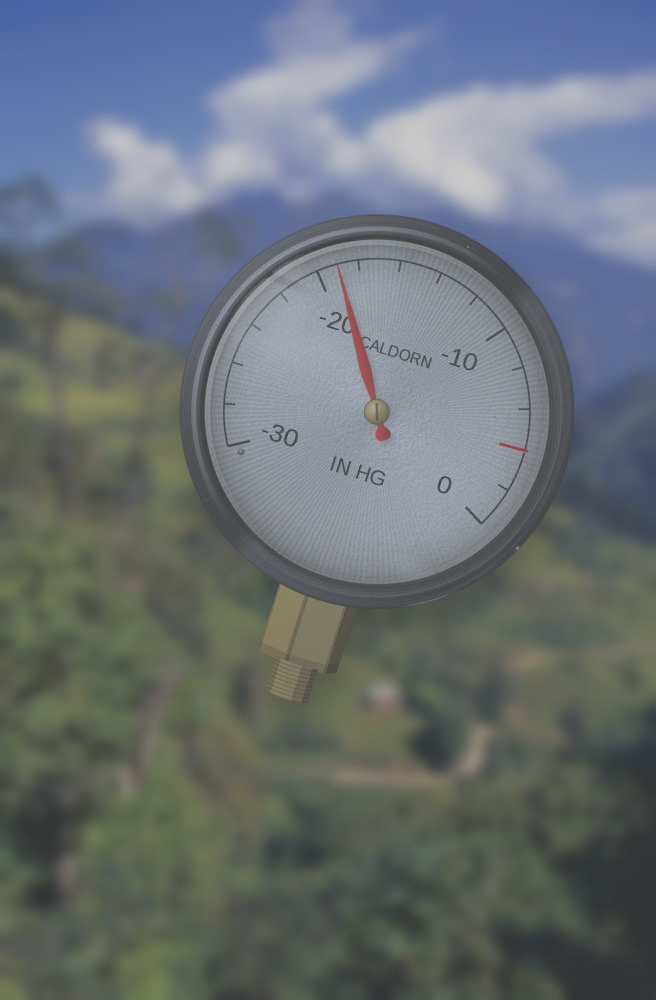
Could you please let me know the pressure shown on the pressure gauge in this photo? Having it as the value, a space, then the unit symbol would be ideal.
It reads -19 inHg
